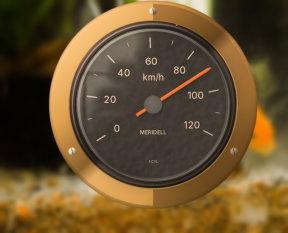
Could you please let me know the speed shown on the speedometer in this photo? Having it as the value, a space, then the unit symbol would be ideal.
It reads 90 km/h
